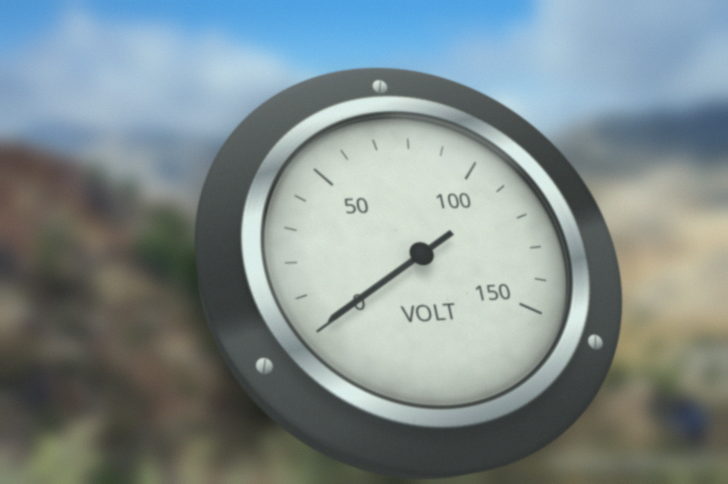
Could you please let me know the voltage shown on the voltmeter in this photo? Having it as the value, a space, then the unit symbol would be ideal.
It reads 0 V
